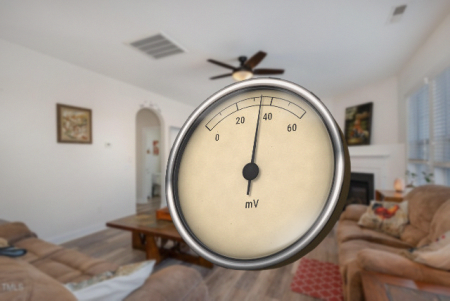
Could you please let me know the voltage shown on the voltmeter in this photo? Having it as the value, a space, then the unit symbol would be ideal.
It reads 35 mV
